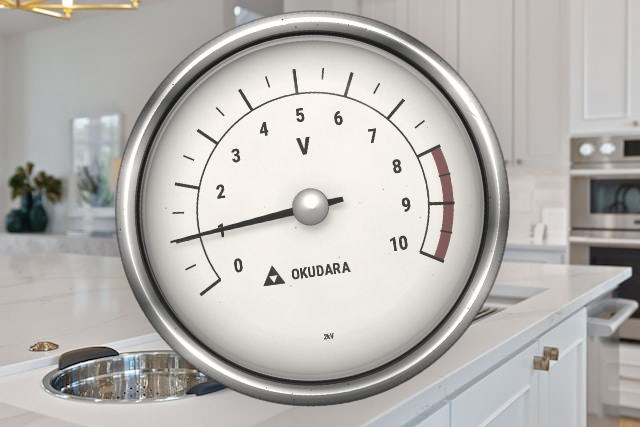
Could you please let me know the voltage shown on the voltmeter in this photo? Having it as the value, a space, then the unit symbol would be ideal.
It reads 1 V
